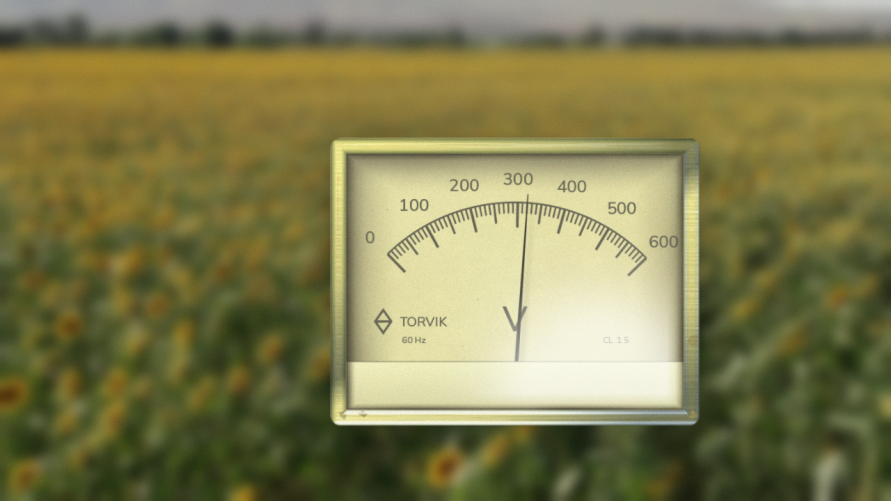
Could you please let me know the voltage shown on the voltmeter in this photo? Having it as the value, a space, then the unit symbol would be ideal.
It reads 320 V
